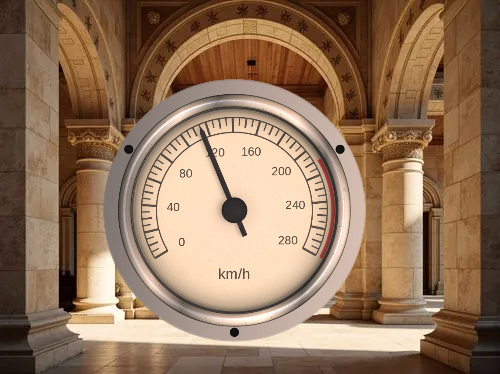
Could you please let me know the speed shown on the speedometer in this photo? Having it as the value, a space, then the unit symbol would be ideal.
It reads 115 km/h
